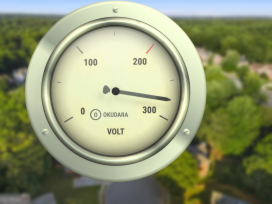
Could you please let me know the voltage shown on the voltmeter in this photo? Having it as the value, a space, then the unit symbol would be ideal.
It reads 275 V
